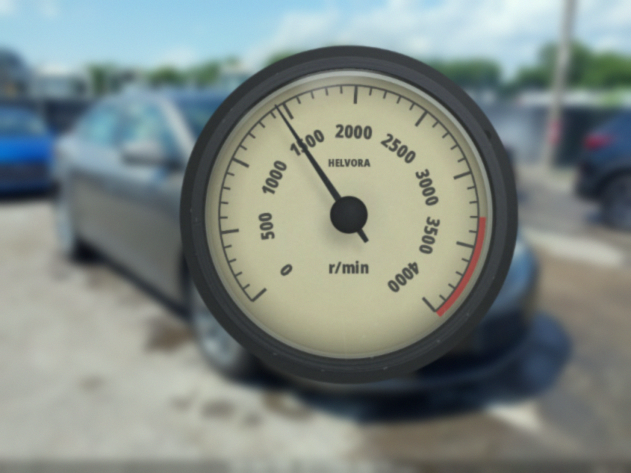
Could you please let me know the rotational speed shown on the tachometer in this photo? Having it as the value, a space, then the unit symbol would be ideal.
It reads 1450 rpm
